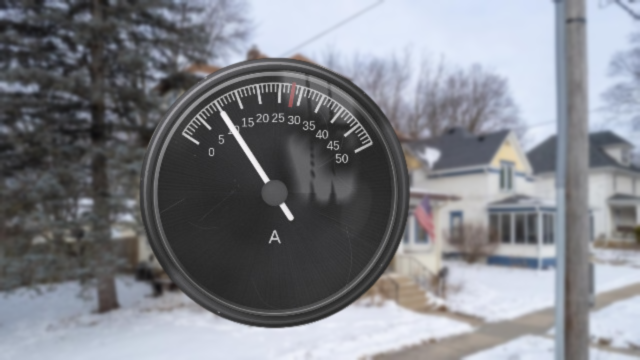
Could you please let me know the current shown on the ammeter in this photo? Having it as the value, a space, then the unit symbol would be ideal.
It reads 10 A
